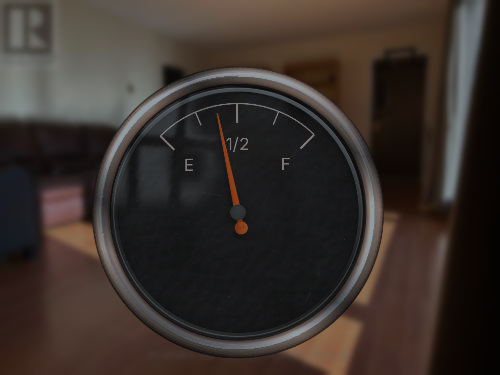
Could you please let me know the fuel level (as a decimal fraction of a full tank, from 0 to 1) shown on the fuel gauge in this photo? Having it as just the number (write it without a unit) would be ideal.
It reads 0.375
